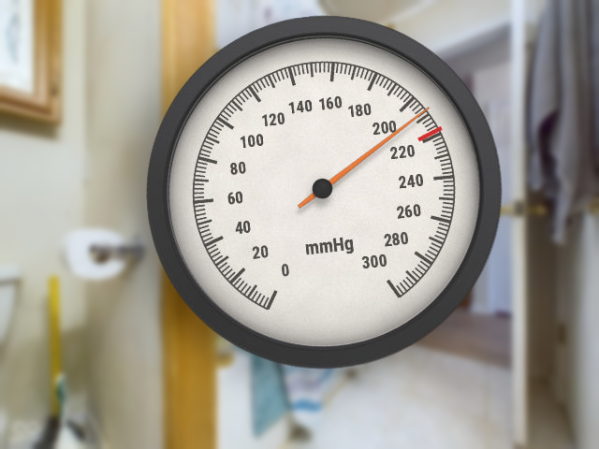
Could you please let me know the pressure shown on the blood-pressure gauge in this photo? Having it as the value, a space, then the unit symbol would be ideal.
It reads 208 mmHg
